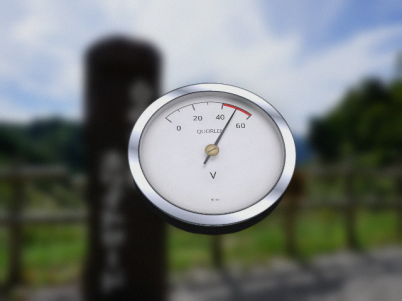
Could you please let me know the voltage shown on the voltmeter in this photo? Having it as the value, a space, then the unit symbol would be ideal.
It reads 50 V
